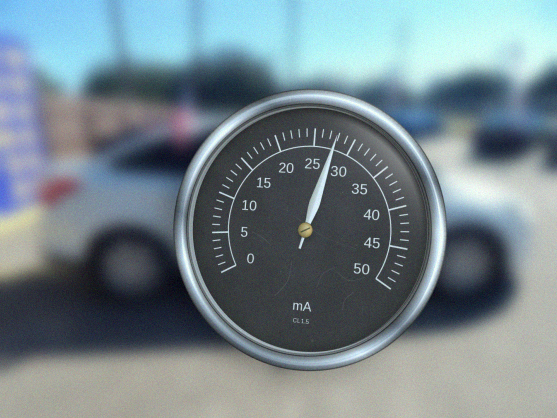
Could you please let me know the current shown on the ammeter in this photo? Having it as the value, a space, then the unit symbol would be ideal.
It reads 28 mA
